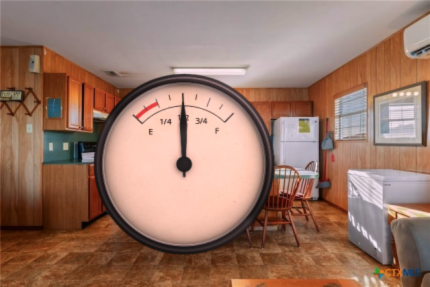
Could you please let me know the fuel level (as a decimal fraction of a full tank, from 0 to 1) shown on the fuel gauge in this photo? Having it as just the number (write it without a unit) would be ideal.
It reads 0.5
